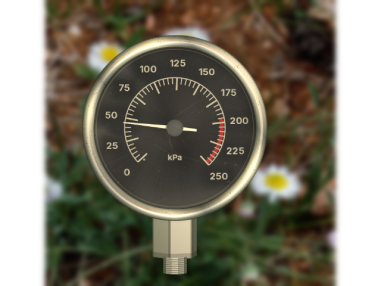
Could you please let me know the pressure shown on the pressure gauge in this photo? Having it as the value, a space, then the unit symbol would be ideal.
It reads 45 kPa
